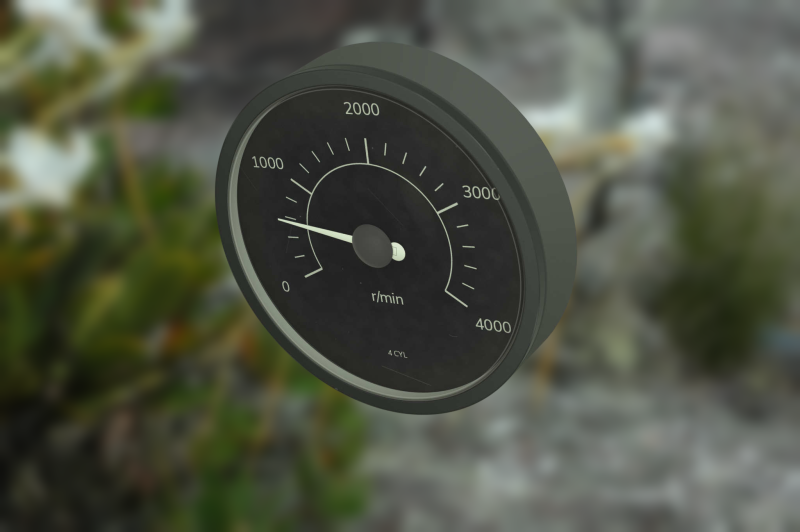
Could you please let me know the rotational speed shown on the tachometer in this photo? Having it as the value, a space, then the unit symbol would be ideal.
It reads 600 rpm
